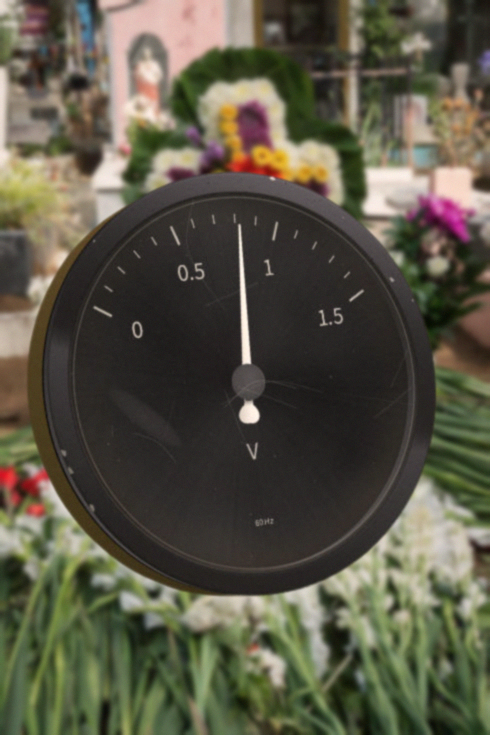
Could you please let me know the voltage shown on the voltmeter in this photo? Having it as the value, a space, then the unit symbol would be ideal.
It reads 0.8 V
